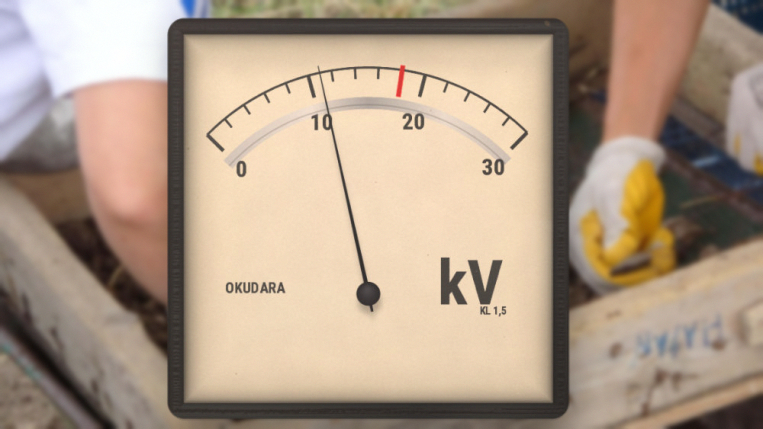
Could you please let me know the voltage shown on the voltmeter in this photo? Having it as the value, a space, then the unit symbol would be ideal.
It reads 11 kV
